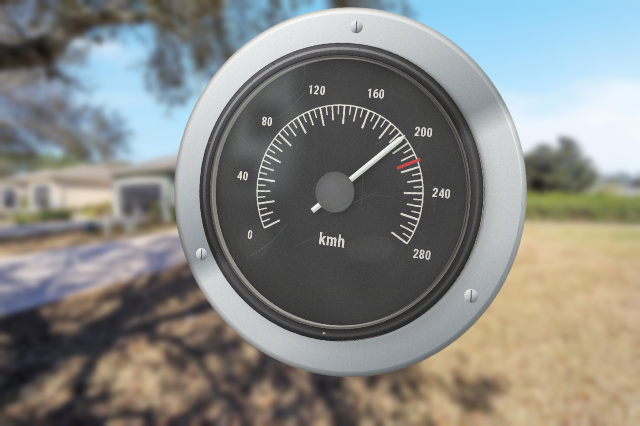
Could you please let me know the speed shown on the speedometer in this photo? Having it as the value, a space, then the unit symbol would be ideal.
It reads 195 km/h
